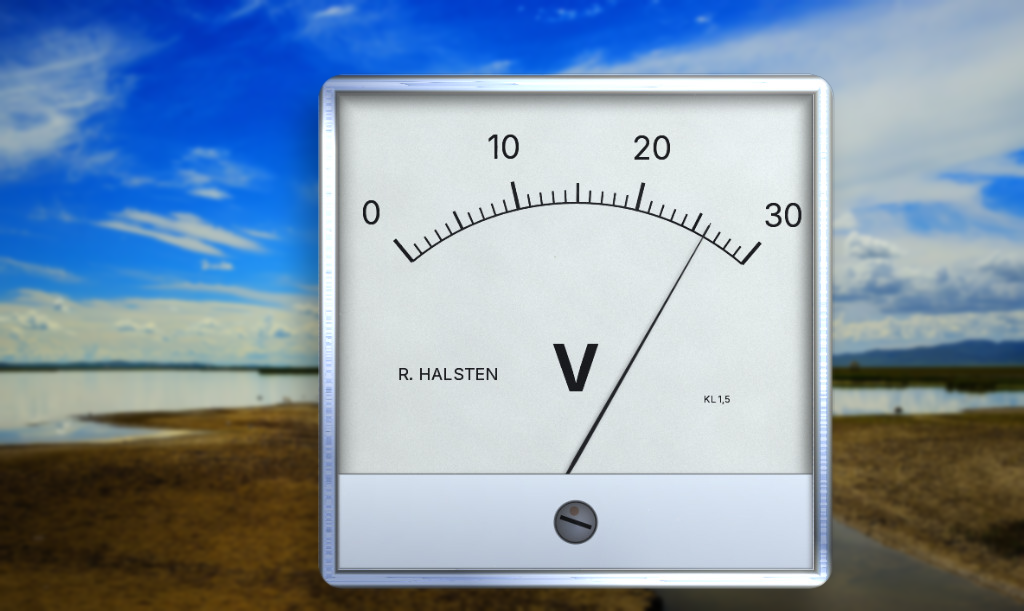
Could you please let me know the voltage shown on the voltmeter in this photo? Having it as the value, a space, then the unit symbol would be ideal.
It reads 26 V
